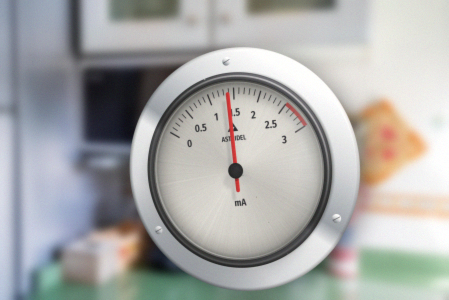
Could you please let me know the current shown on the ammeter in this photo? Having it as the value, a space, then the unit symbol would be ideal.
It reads 1.4 mA
